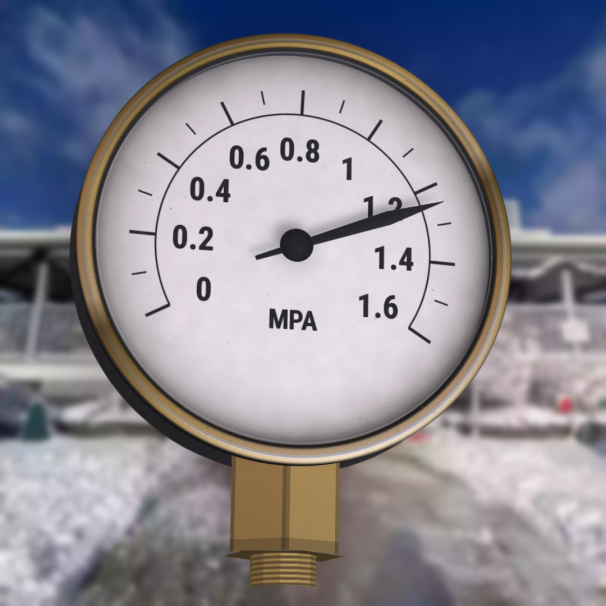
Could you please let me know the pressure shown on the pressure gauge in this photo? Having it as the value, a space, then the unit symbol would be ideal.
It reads 1.25 MPa
